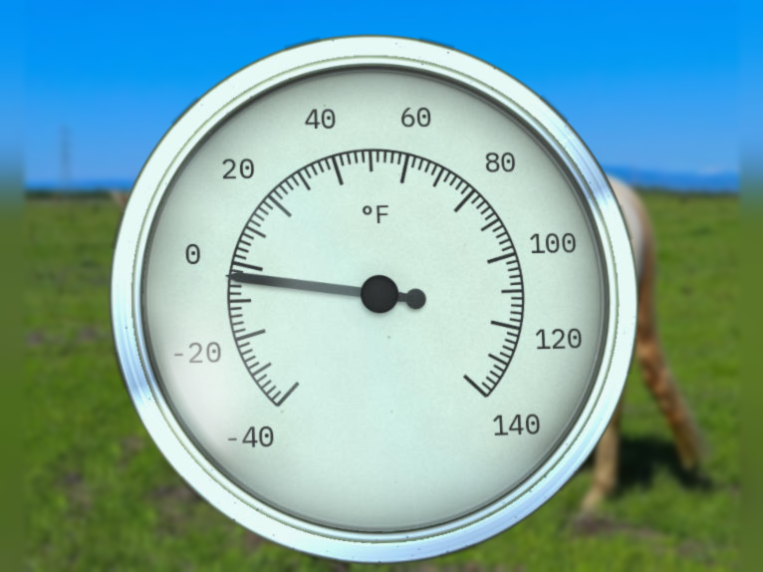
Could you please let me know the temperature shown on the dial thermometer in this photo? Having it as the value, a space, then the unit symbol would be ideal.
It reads -4 °F
